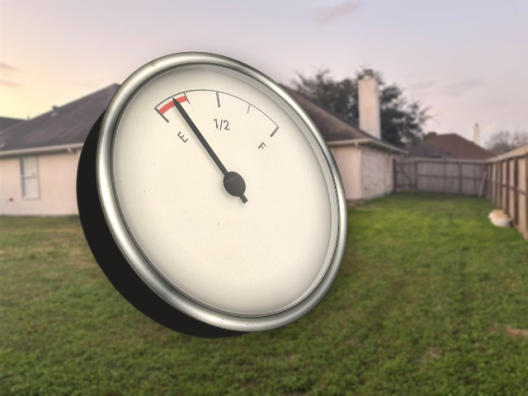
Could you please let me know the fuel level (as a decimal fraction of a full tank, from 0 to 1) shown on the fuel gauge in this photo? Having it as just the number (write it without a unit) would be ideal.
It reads 0.125
